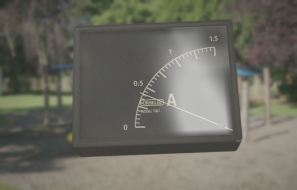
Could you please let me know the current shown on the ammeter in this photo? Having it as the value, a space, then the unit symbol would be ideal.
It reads 0.4 A
